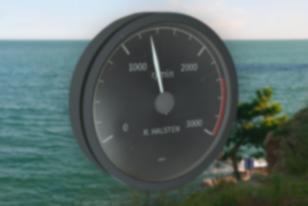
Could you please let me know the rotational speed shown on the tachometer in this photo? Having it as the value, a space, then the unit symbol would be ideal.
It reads 1300 rpm
